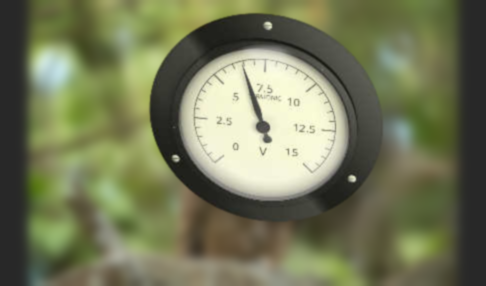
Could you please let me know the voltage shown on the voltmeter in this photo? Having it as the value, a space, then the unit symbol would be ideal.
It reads 6.5 V
